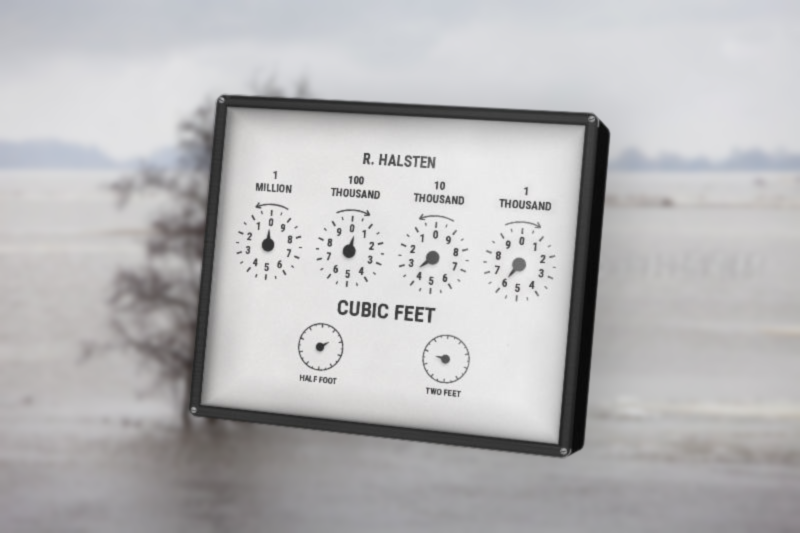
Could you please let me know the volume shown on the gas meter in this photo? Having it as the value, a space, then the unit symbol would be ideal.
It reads 3600 ft³
